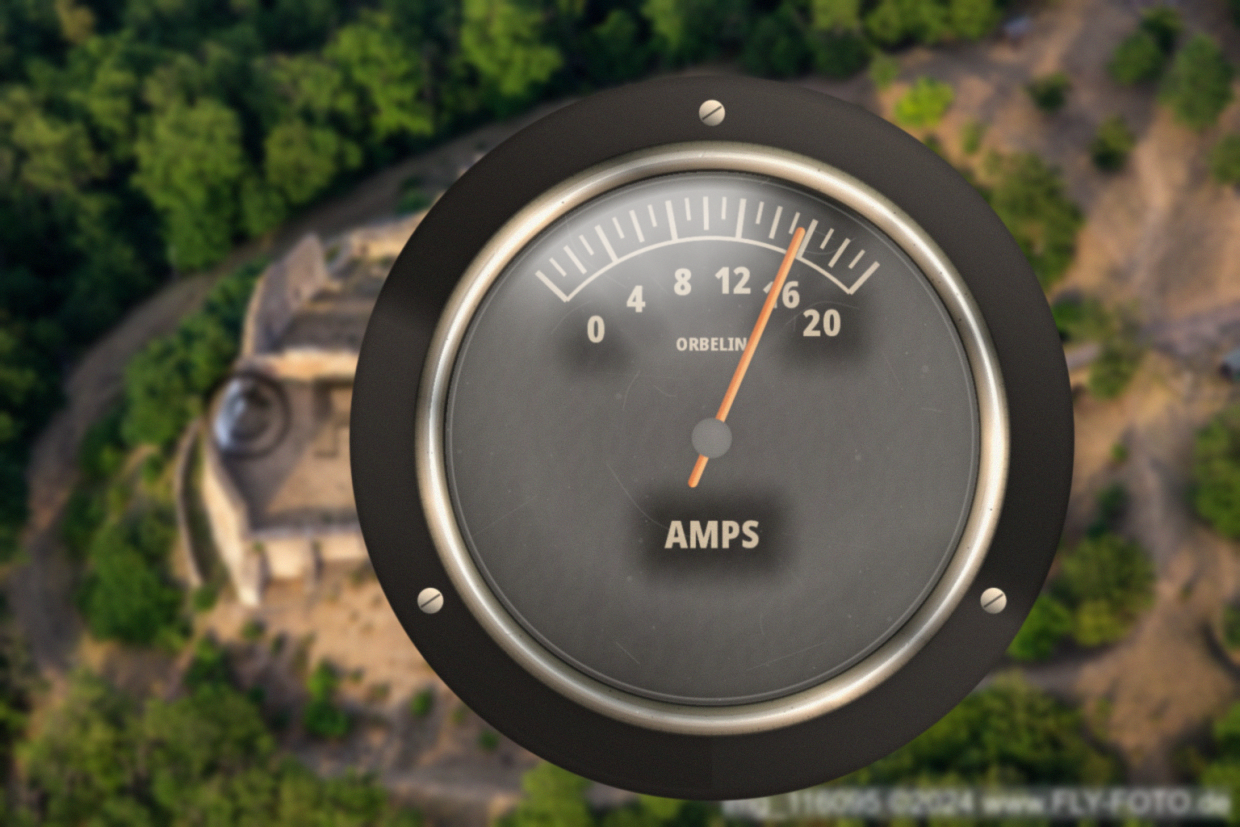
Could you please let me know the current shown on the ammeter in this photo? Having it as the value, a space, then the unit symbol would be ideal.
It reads 15.5 A
